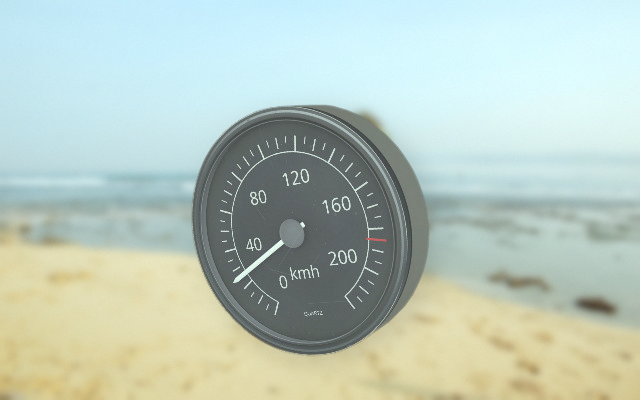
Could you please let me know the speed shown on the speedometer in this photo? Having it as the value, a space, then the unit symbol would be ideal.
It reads 25 km/h
